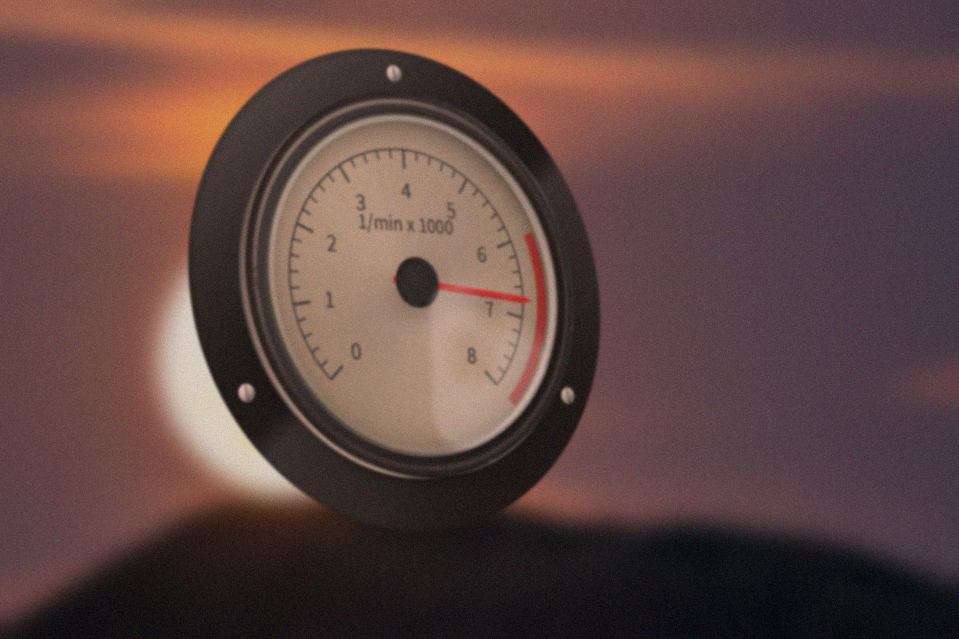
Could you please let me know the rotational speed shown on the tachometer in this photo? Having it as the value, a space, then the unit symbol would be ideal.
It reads 6800 rpm
